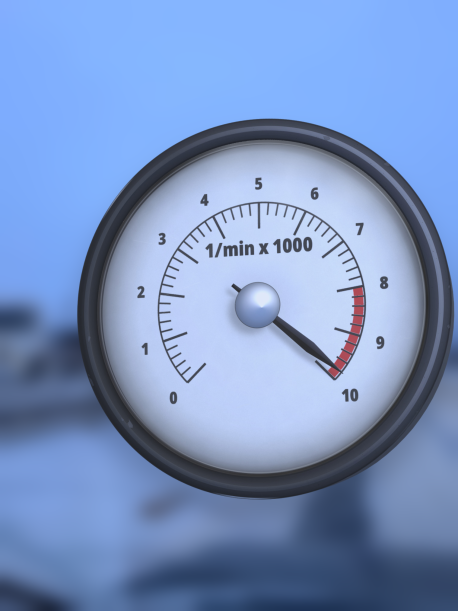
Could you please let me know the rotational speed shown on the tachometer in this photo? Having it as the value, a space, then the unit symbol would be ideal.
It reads 9800 rpm
